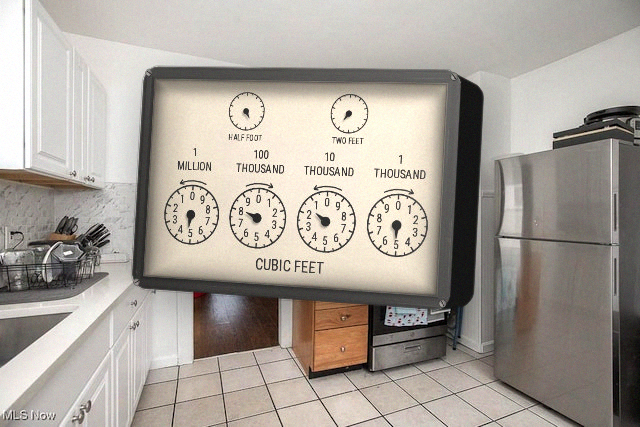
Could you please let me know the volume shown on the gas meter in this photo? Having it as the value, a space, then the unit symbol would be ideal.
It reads 481500 ft³
